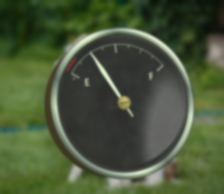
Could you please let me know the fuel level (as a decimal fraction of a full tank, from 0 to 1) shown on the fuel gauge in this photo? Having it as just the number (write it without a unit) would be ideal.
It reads 0.25
